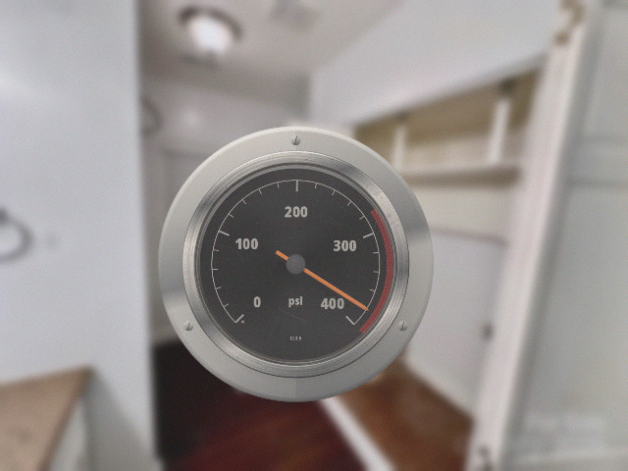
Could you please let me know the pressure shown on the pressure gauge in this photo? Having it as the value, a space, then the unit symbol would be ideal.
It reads 380 psi
